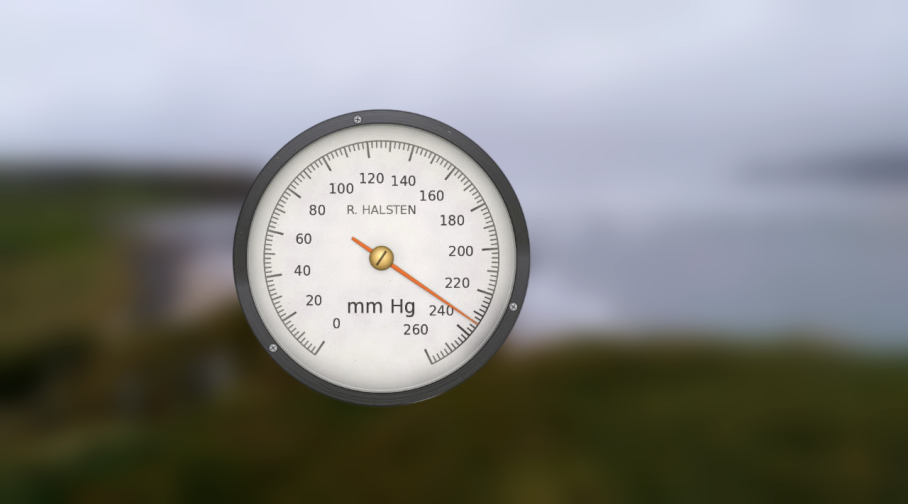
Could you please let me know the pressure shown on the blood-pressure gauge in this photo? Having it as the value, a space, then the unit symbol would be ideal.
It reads 234 mmHg
